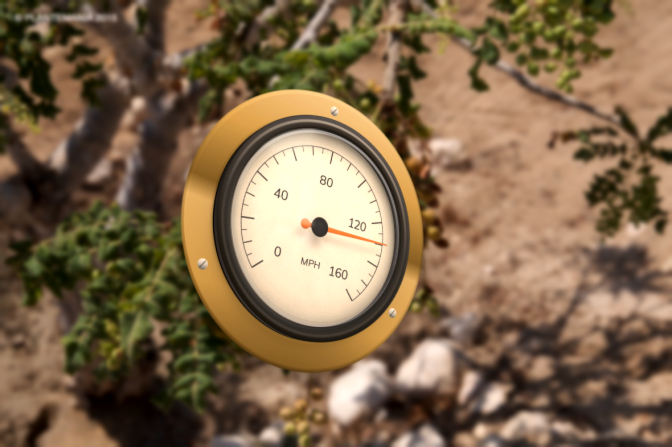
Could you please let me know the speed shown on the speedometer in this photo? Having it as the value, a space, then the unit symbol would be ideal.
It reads 130 mph
